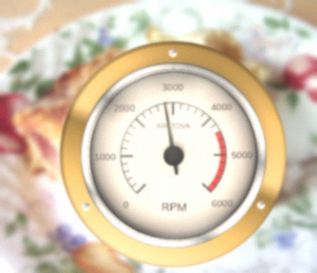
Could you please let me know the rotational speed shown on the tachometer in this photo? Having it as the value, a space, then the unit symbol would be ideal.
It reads 2800 rpm
